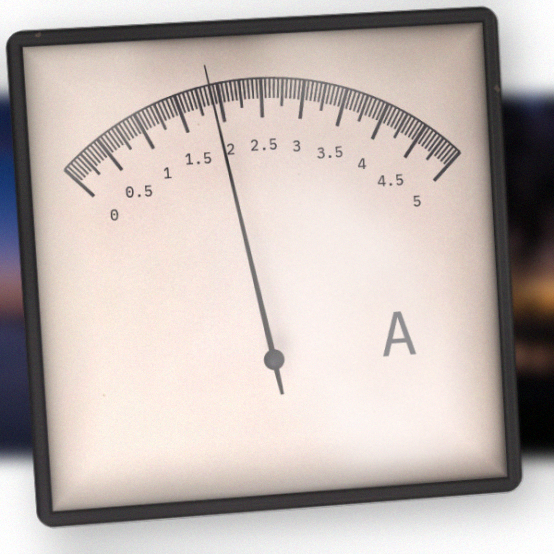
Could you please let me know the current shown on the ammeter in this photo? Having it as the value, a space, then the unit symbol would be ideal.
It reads 1.9 A
